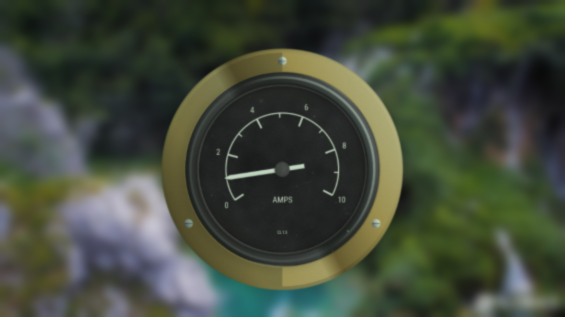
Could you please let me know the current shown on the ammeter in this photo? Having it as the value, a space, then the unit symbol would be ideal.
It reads 1 A
